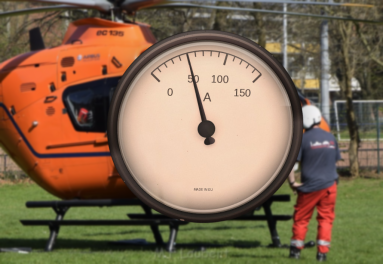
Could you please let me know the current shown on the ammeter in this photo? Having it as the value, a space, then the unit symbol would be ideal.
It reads 50 A
